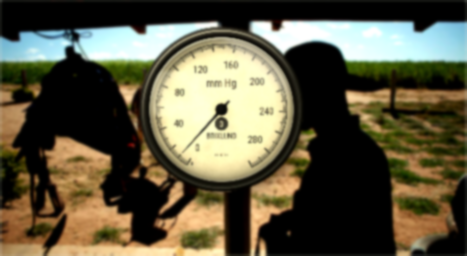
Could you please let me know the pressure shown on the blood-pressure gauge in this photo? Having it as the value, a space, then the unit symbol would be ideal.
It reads 10 mmHg
